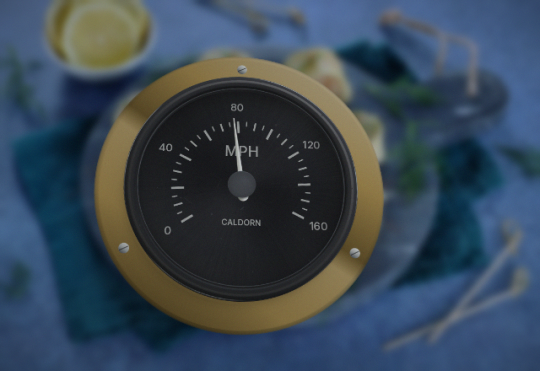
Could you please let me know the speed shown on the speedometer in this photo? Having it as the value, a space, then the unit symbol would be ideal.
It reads 77.5 mph
